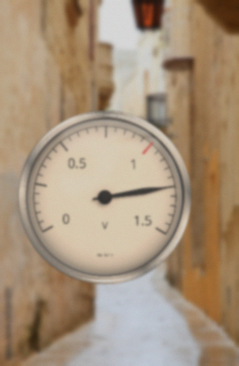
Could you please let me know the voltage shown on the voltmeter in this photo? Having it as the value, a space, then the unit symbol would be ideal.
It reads 1.25 V
